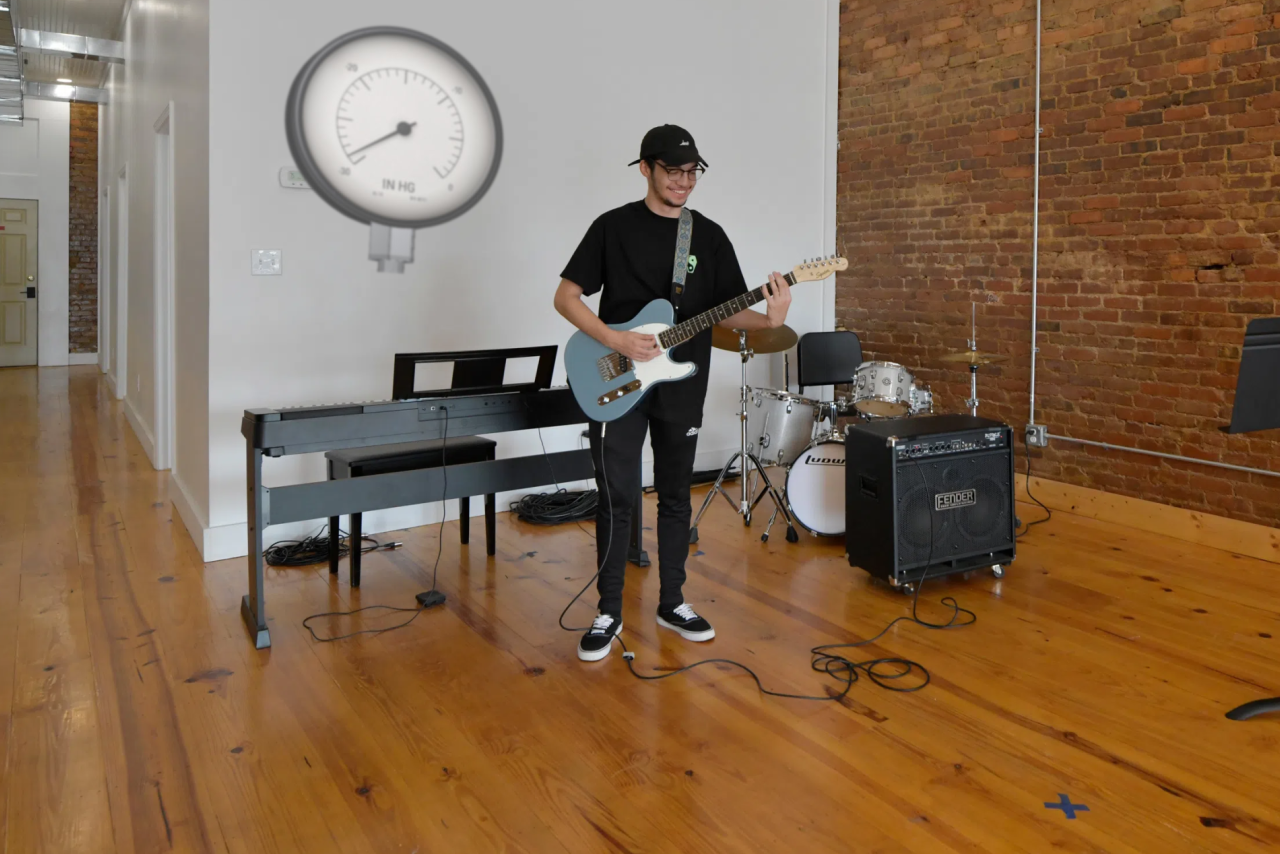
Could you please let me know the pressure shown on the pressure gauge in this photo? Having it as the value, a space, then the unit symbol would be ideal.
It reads -29 inHg
